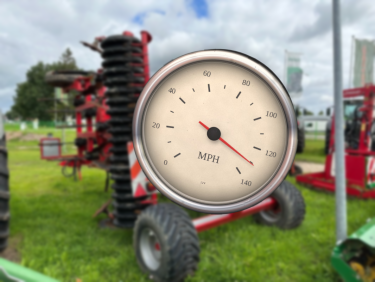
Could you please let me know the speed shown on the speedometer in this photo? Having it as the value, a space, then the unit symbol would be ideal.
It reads 130 mph
